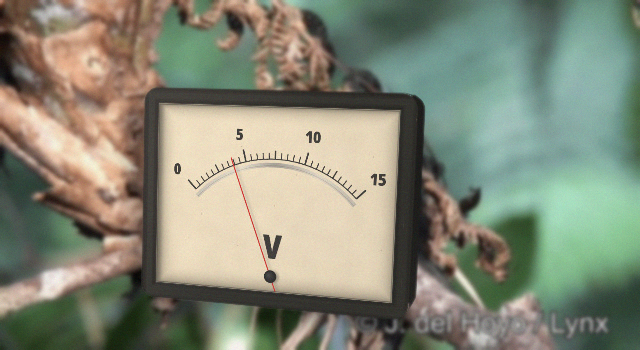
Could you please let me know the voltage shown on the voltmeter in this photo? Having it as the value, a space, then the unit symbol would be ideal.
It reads 4 V
